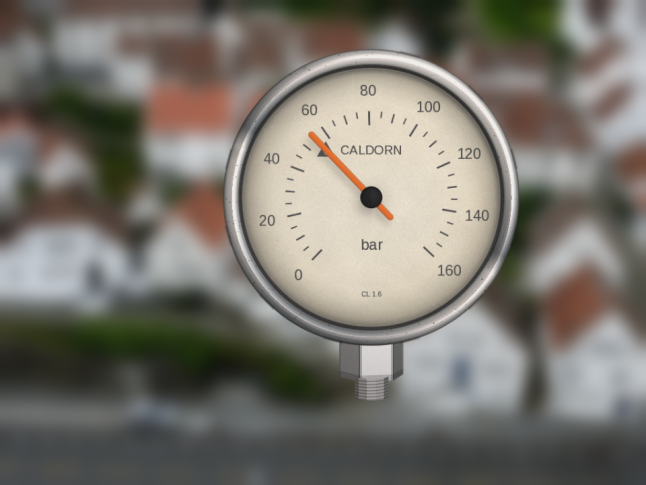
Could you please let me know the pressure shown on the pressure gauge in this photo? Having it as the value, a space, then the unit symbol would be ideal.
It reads 55 bar
